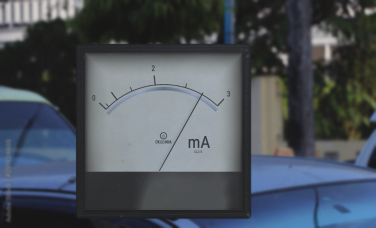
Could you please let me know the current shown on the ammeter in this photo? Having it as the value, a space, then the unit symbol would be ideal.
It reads 2.75 mA
